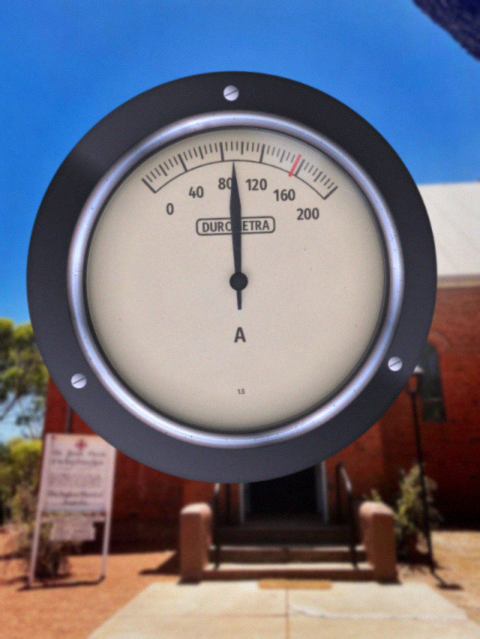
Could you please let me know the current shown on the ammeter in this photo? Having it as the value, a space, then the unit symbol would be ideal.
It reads 90 A
